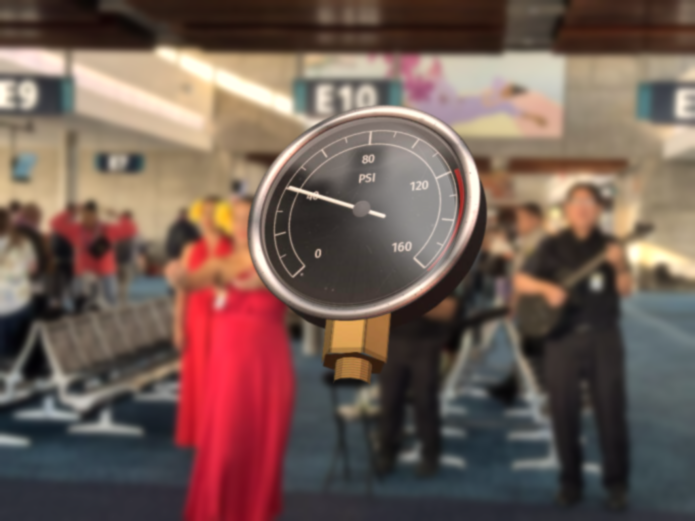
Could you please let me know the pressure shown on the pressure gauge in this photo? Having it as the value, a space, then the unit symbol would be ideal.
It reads 40 psi
